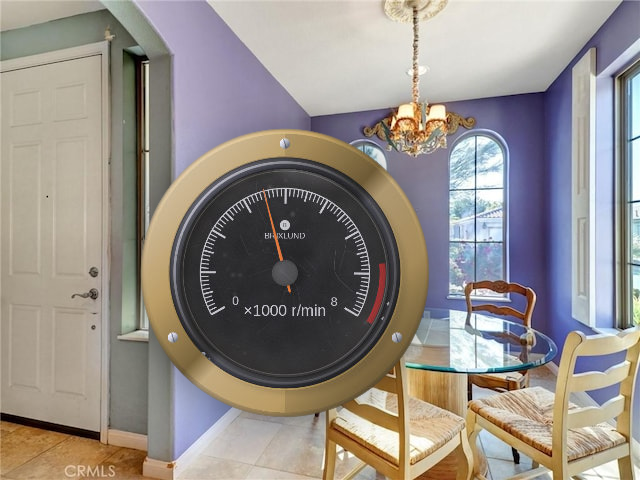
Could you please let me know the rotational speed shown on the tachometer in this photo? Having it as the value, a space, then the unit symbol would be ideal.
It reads 3500 rpm
